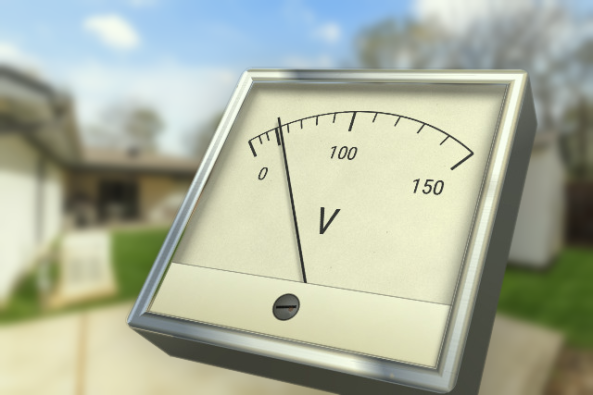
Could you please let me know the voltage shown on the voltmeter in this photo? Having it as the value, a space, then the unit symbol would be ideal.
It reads 55 V
